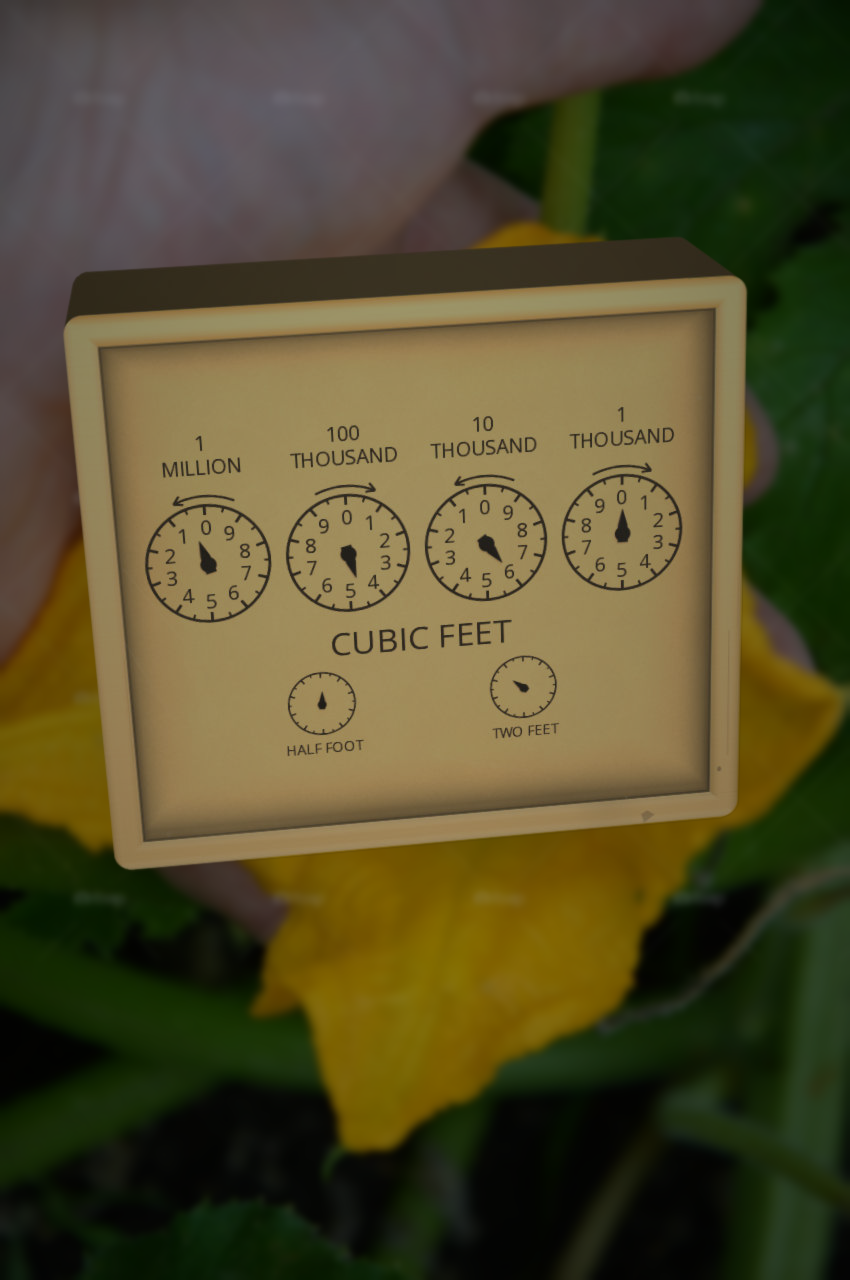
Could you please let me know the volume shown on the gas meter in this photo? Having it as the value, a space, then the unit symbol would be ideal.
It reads 46000 ft³
